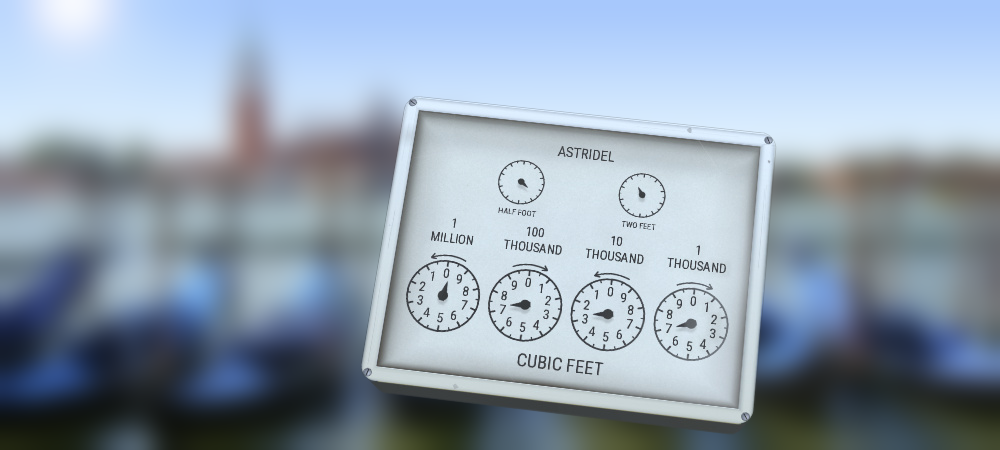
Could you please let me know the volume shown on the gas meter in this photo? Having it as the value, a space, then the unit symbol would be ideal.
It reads 972700 ft³
